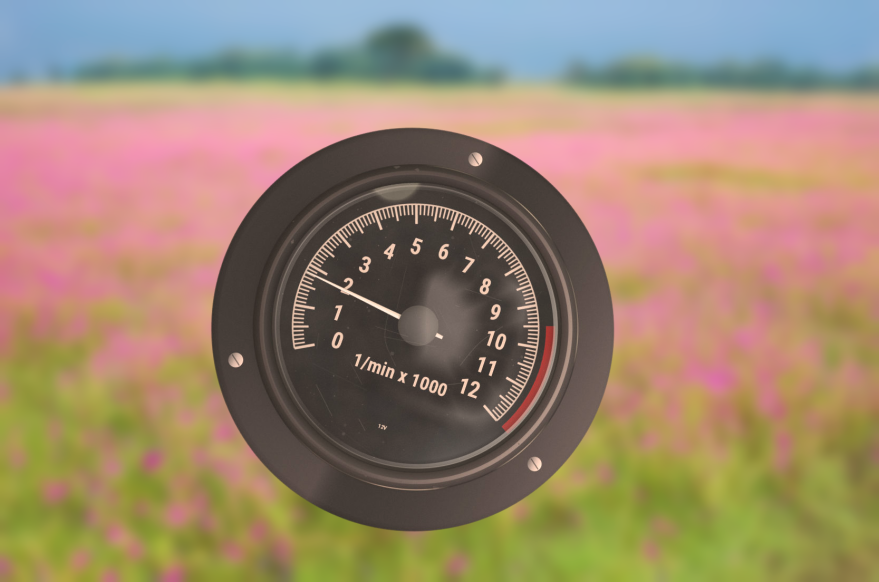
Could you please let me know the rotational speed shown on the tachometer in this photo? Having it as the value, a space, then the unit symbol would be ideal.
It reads 1800 rpm
